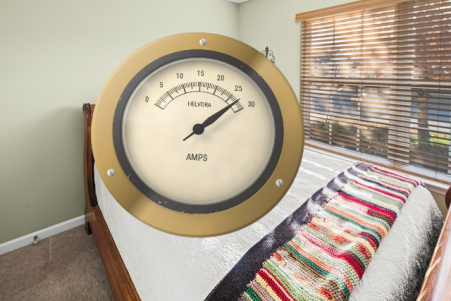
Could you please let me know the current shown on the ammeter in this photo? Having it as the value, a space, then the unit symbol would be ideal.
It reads 27.5 A
